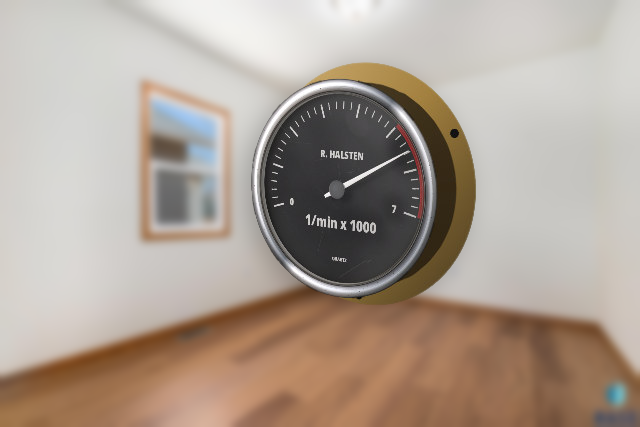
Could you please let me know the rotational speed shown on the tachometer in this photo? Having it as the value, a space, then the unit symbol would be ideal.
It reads 5600 rpm
